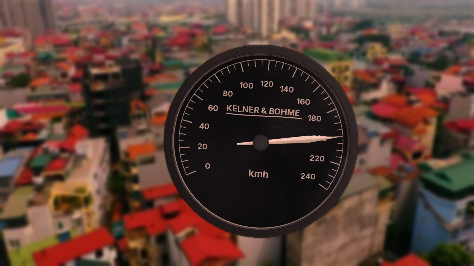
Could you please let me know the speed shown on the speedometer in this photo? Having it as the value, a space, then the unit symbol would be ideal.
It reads 200 km/h
